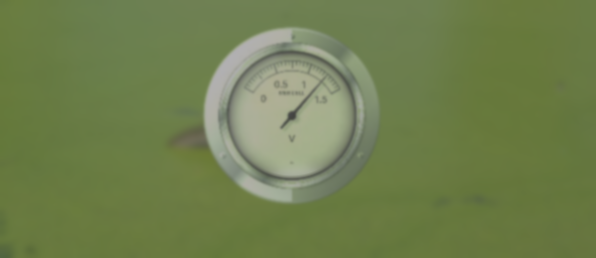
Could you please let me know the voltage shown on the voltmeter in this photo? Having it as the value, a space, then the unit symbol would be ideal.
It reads 1.25 V
